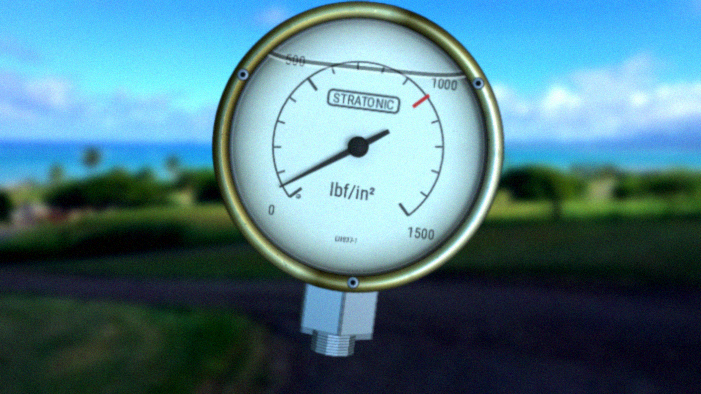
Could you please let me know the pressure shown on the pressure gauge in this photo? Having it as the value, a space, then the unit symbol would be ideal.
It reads 50 psi
